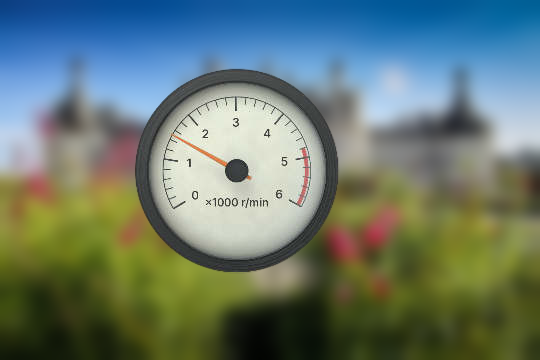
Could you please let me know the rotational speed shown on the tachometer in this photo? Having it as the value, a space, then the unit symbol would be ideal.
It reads 1500 rpm
